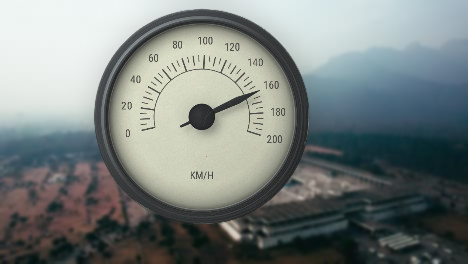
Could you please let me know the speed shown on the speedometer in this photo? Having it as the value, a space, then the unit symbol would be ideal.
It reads 160 km/h
